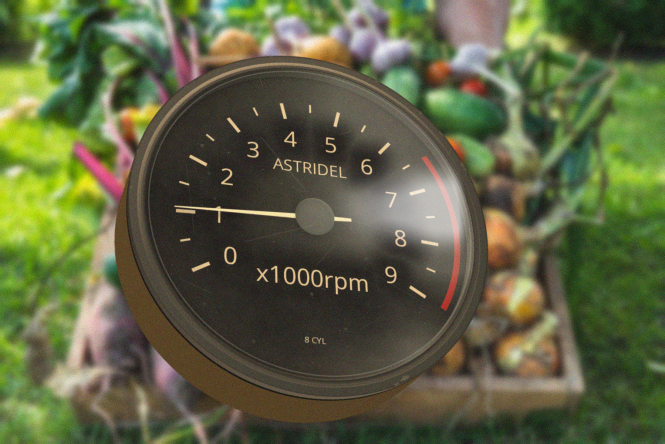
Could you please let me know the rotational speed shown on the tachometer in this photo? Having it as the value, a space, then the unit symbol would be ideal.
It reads 1000 rpm
